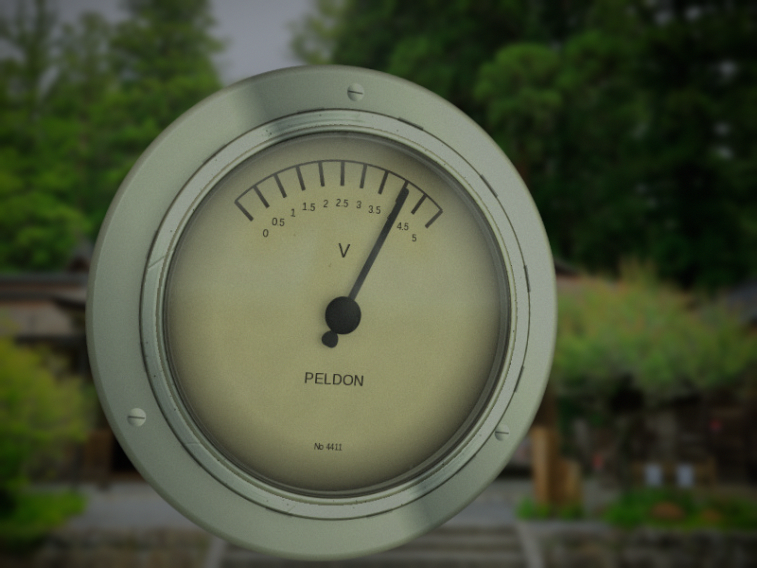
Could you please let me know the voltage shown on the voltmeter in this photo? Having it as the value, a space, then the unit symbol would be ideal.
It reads 4 V
